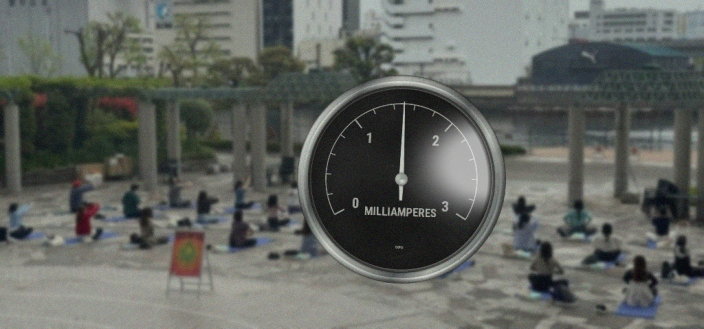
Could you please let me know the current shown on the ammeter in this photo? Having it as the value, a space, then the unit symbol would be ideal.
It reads 1.5 mA
